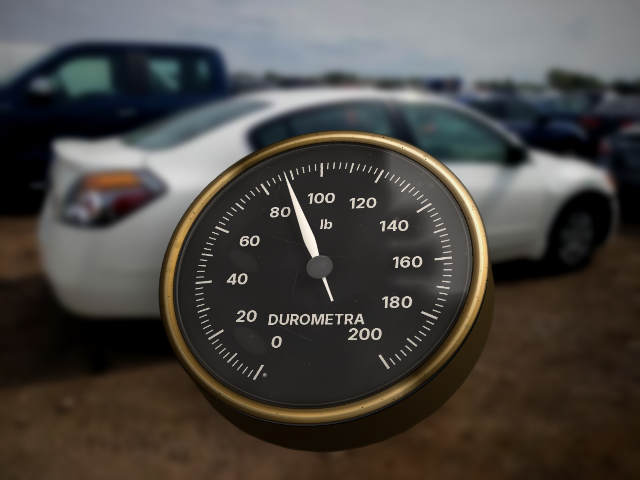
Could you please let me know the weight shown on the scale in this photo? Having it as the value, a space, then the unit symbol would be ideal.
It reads 88 lb
